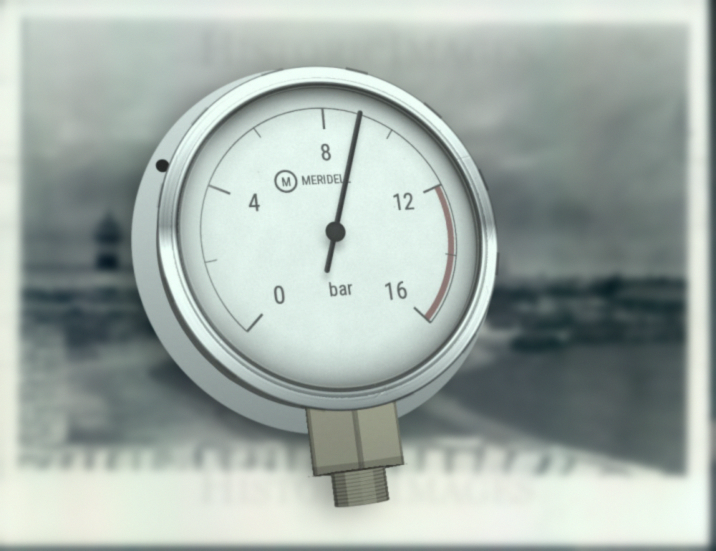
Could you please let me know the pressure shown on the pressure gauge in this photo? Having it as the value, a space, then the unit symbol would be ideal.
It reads 9 bar
